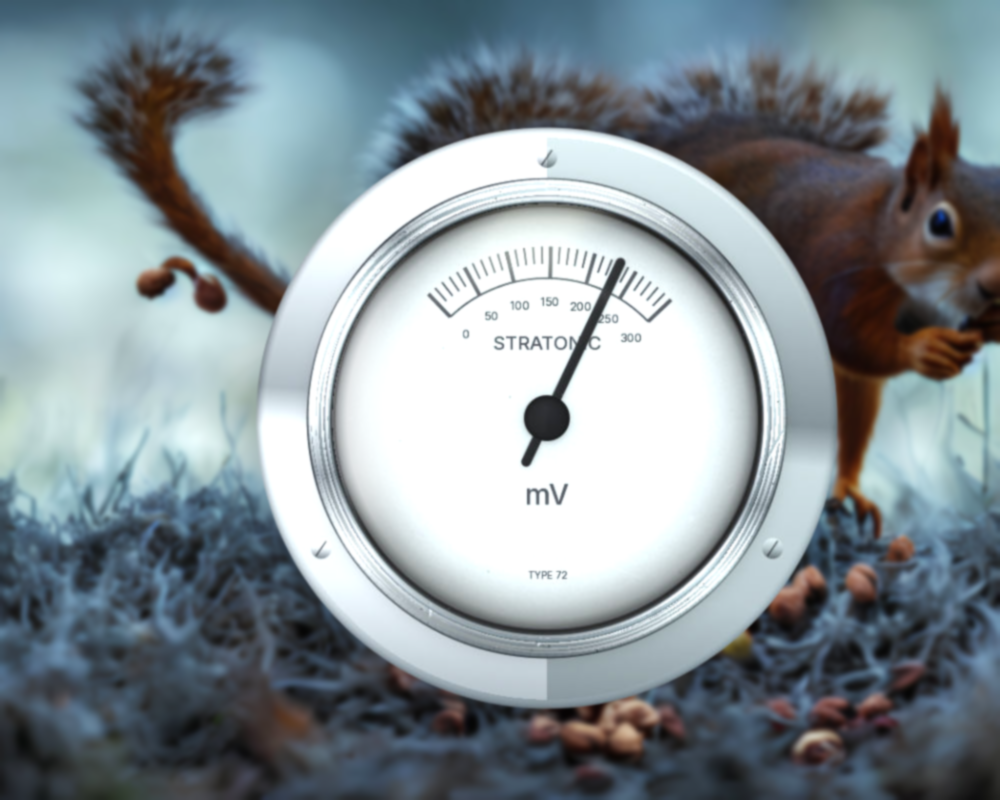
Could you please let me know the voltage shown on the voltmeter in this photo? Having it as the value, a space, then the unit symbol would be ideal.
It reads 230 mV
